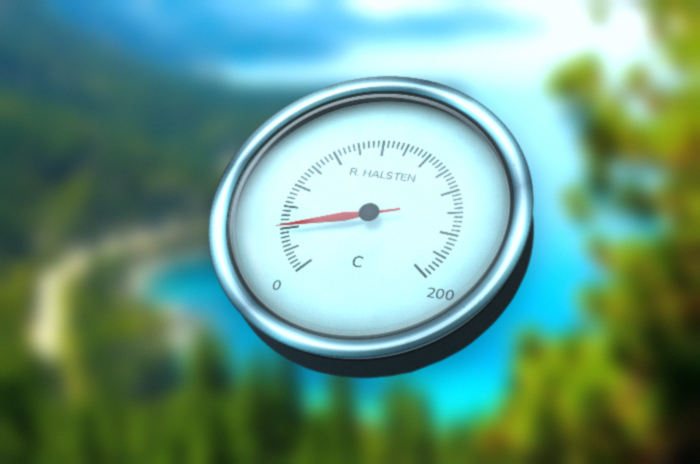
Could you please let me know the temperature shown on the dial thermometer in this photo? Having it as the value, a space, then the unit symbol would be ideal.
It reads 25 °C
